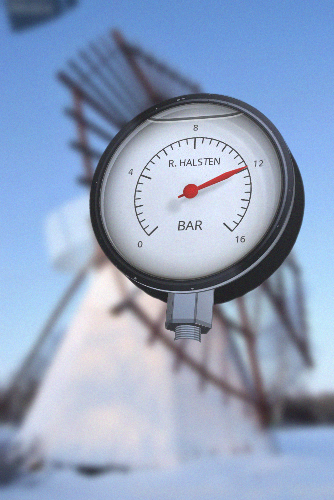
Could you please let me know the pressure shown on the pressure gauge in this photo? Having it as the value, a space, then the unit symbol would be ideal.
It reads 12 bar
